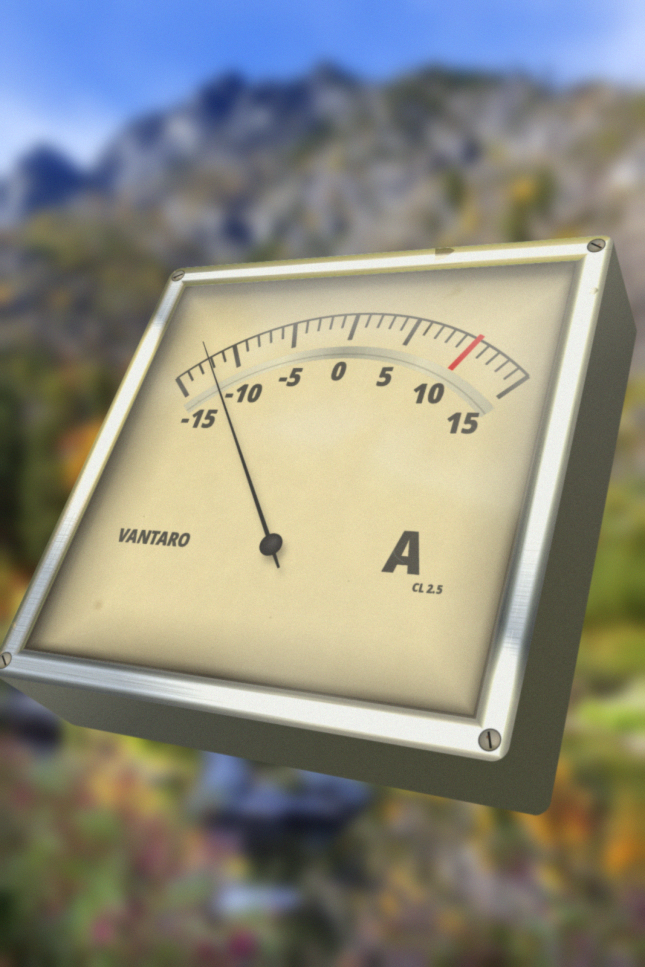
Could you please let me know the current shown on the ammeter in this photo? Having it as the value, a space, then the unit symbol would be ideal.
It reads -12 A
